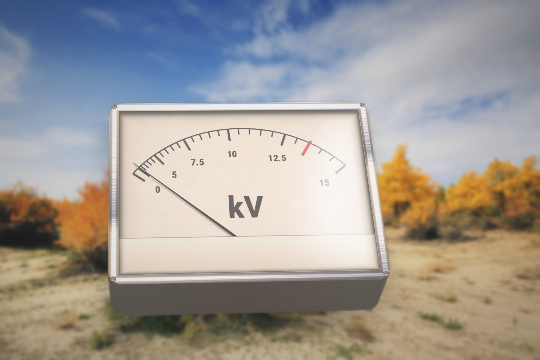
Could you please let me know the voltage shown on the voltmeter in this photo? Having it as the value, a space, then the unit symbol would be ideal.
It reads 2.5 kV
